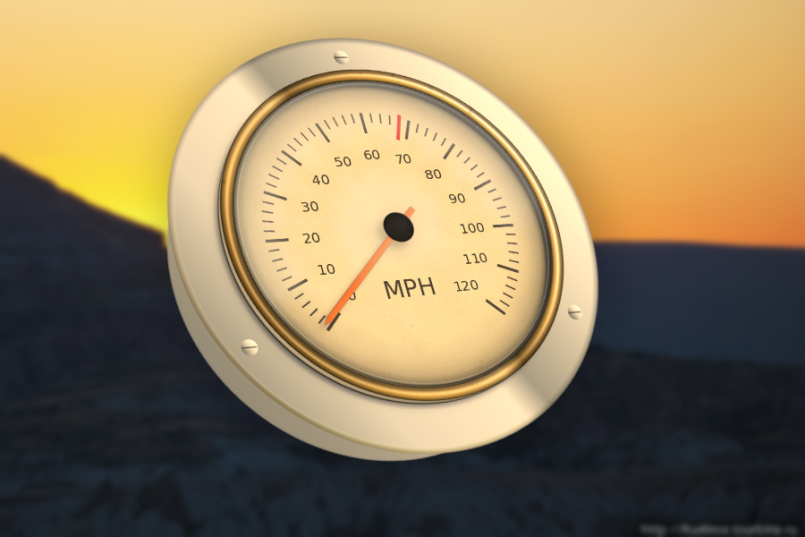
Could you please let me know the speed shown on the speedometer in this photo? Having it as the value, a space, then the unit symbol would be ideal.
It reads 1 mph
